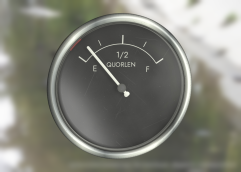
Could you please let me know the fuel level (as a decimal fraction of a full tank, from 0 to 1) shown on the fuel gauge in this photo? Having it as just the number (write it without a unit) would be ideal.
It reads 0.125
